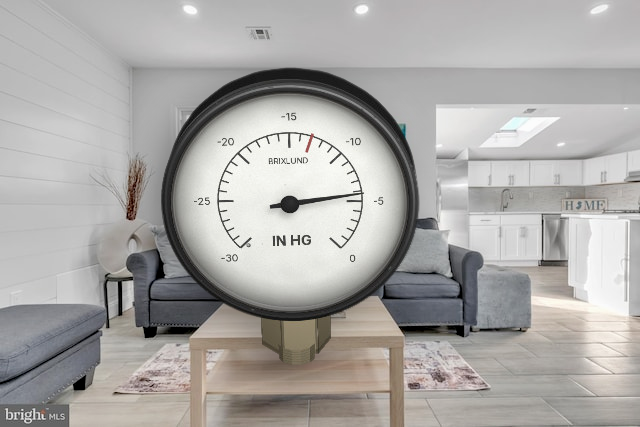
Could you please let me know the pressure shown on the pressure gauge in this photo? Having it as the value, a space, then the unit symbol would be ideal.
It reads -6 inHg
